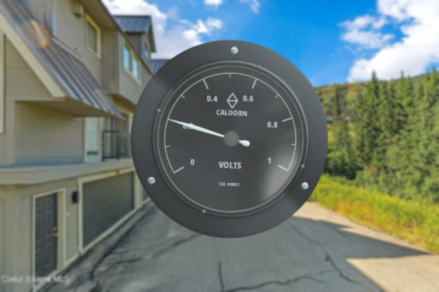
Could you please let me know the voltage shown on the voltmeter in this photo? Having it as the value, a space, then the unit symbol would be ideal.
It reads 0.2 V
